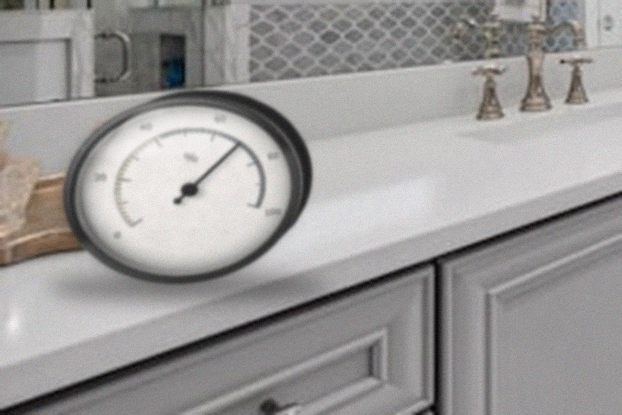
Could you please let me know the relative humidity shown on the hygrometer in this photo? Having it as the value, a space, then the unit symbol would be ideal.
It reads 70 %
